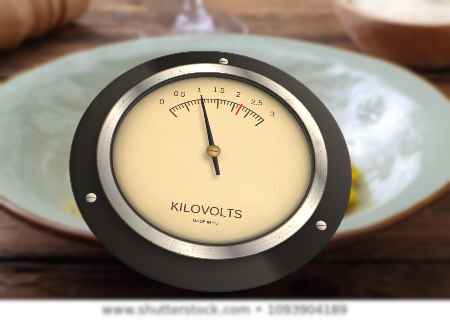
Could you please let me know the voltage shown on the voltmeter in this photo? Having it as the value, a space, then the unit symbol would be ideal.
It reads 1 kV
